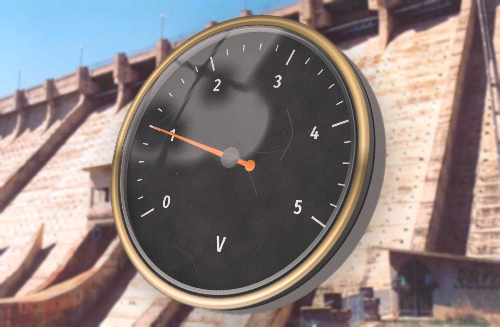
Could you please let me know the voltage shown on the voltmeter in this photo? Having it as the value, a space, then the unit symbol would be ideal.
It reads 1 V
